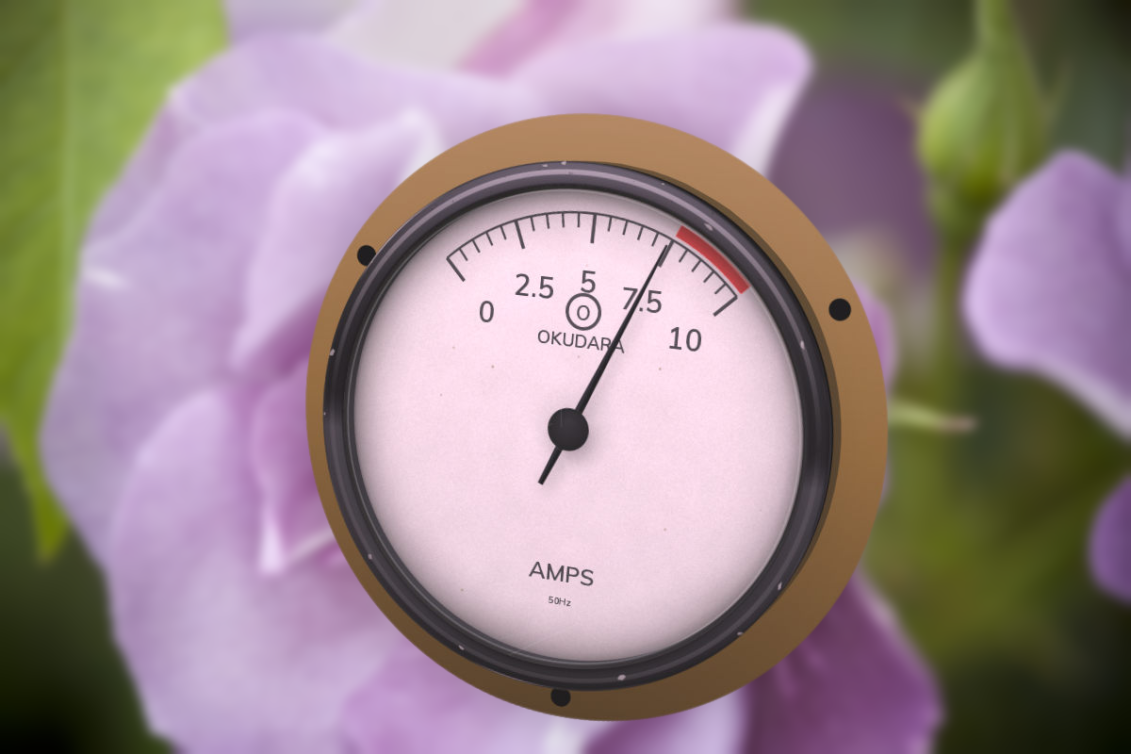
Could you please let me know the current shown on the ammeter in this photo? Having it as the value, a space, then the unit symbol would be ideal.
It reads 7.5 A
